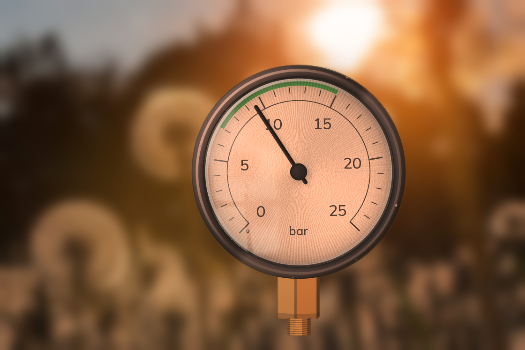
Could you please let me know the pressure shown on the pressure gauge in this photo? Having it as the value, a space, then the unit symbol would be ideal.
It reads 9.5 bar
